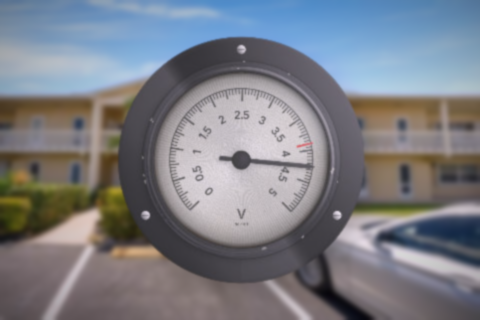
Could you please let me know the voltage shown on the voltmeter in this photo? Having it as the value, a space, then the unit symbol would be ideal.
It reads 4.25 V
